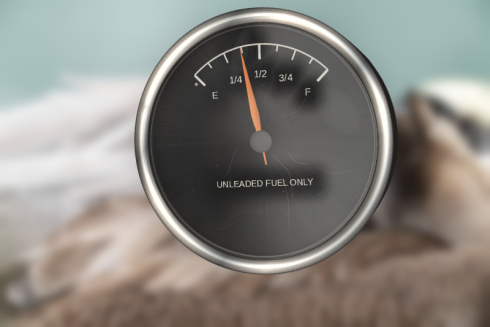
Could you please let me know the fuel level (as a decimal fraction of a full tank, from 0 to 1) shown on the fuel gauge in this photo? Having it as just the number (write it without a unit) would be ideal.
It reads 0.375
